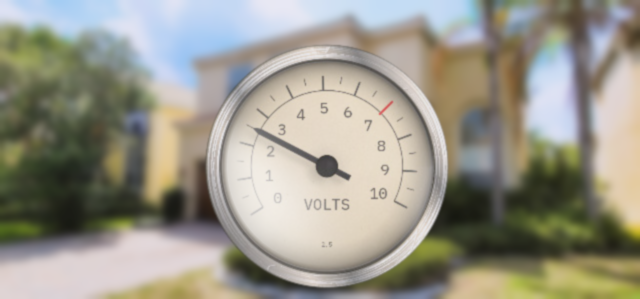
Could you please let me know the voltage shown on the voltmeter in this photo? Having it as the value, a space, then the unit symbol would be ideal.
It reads 2.5 V
